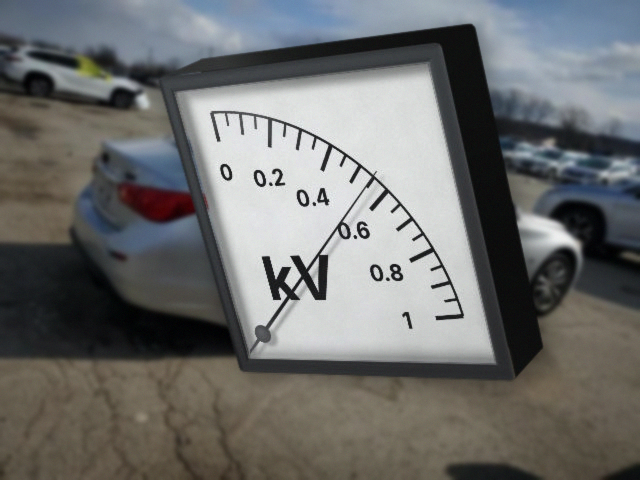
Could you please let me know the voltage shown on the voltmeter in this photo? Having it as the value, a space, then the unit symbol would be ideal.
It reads 0.55 kV
